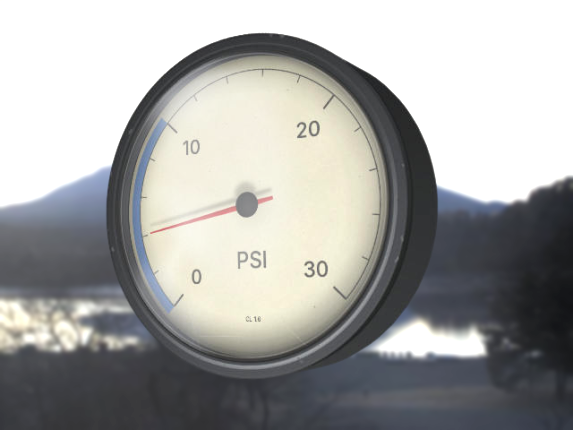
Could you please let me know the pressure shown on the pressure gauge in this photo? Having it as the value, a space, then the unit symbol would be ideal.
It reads 4 psi
